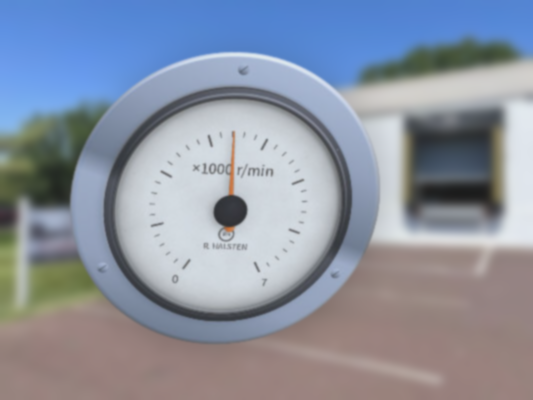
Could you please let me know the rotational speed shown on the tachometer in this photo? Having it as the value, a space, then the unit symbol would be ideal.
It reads 3400 rpm
